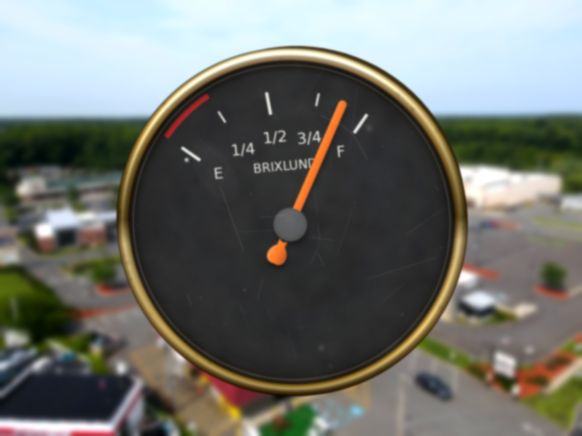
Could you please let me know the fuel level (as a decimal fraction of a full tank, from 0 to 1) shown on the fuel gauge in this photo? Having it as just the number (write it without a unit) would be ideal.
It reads 0.875
